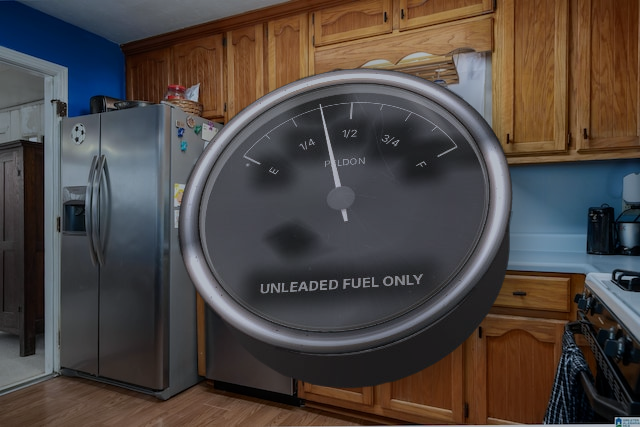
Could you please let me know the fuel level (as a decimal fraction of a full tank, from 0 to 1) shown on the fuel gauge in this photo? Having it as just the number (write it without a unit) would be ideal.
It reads 0.375
